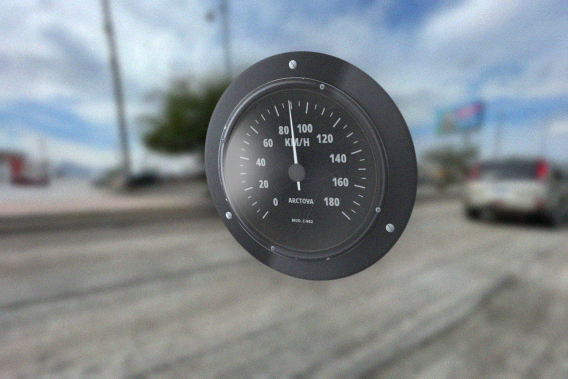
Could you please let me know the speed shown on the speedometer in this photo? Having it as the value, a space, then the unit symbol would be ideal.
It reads 90 km/h
